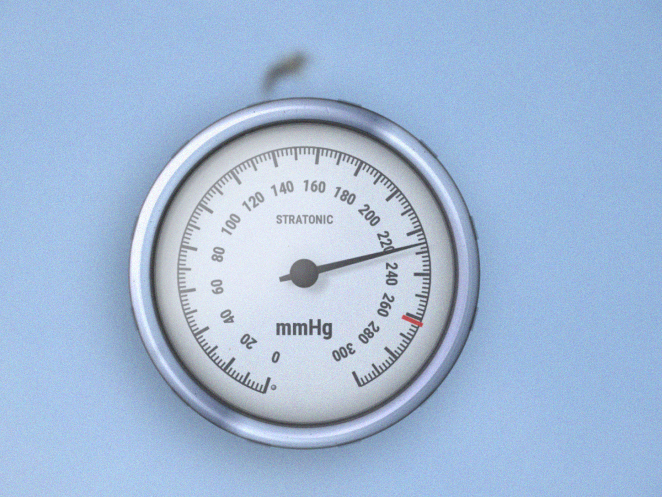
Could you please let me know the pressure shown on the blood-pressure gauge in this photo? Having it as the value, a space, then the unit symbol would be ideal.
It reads 226 mmHg
